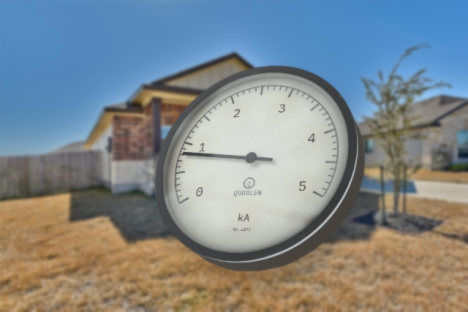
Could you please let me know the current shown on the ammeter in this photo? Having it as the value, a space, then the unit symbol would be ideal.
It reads 0.8 kA
